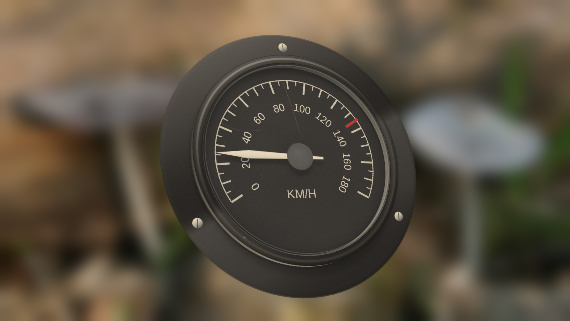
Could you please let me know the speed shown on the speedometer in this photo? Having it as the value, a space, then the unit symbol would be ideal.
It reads 25 km/h
